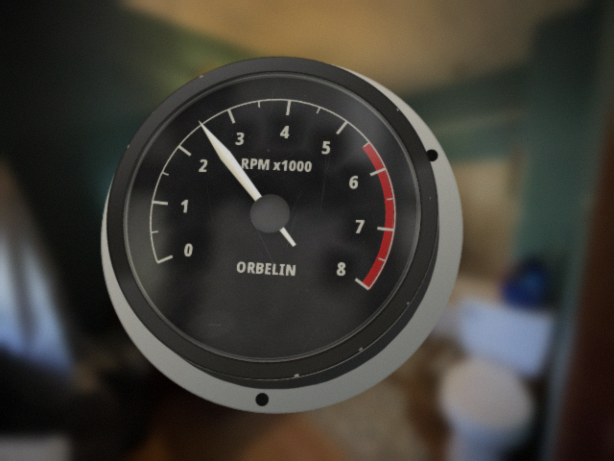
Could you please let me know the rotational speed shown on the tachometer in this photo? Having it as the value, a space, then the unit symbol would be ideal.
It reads 2500 rpm
